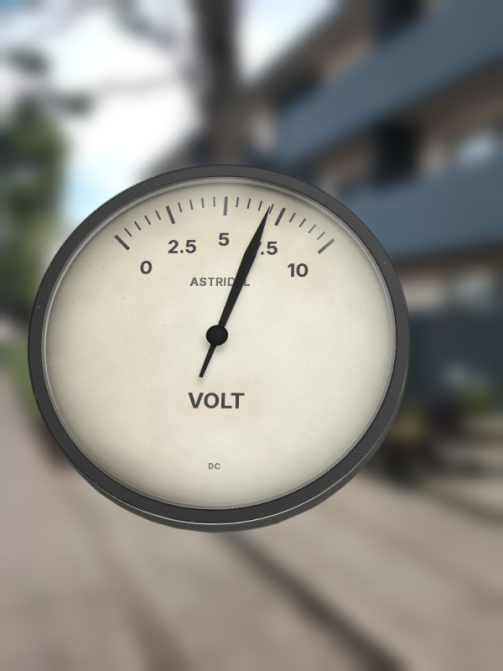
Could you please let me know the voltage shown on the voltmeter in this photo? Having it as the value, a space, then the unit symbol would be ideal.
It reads 7 V
